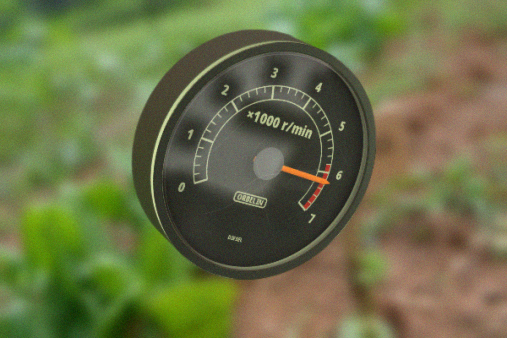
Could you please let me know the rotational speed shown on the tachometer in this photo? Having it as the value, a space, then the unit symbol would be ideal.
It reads 6200 rpm
